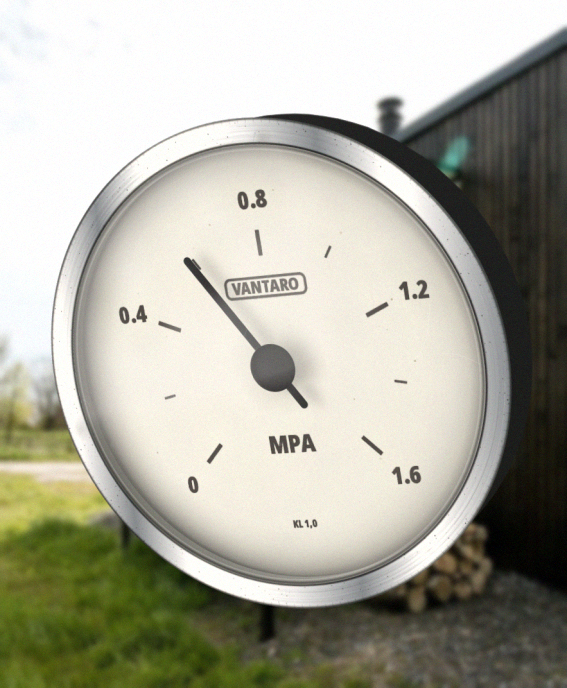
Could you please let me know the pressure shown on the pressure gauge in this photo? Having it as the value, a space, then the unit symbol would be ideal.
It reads 0.6 MPa
